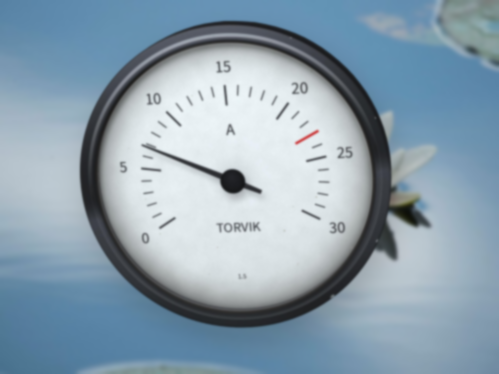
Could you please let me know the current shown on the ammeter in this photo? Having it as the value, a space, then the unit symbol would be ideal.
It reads 7 A
